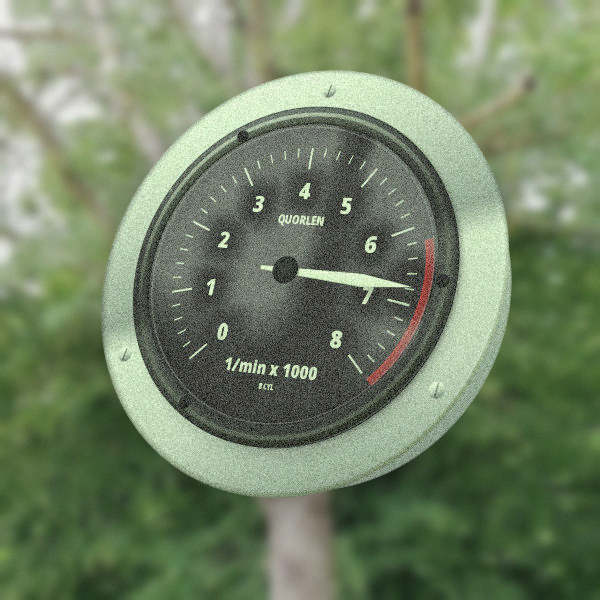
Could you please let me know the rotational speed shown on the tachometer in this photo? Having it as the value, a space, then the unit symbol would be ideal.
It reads 6800 rpm
